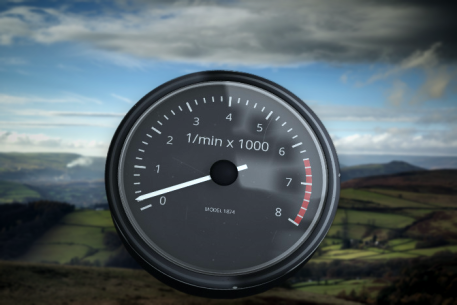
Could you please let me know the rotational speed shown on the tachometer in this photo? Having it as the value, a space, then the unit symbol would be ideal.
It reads 200 rpm
